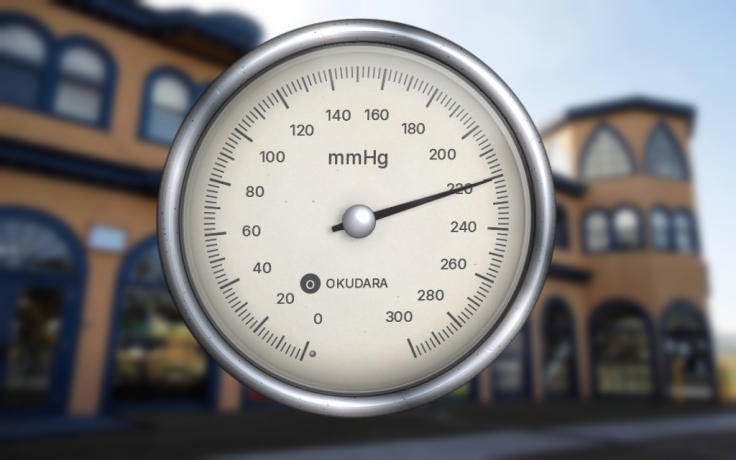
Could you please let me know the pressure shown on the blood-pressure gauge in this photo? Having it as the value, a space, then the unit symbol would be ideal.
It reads 220 mmHg
